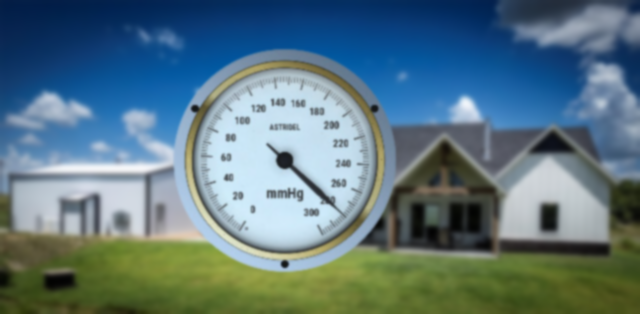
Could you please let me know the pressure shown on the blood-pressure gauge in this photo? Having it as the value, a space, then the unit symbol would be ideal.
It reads 280 mmHg
